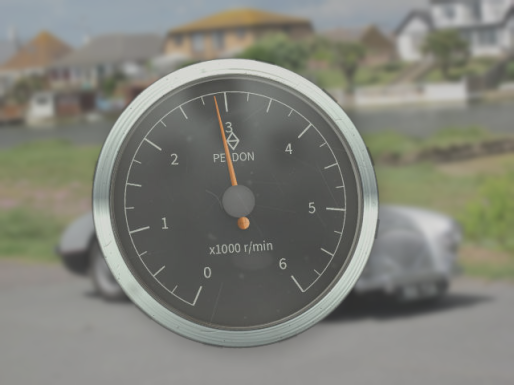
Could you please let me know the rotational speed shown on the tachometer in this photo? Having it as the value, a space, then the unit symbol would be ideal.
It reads 2875 rpm
